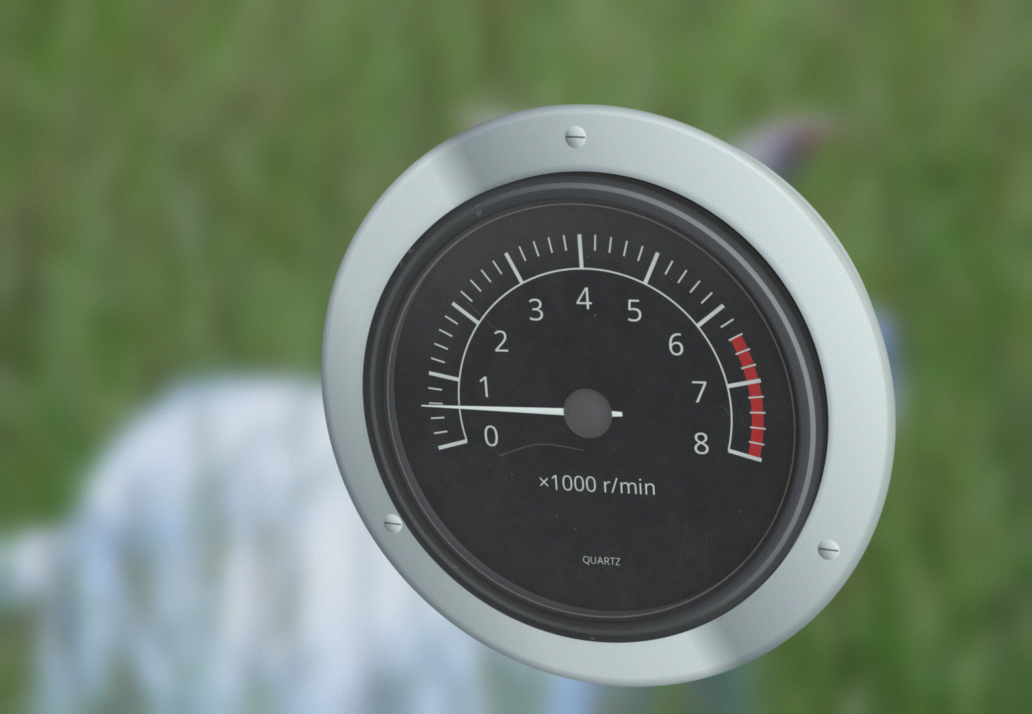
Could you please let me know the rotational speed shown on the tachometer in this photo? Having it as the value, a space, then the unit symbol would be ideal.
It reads 600 rpm
